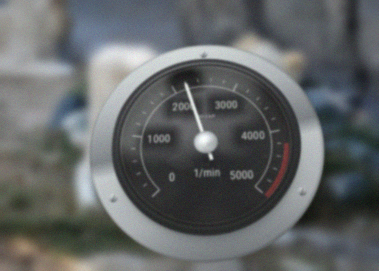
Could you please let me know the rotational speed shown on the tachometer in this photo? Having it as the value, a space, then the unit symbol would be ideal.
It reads 2200 rpm
